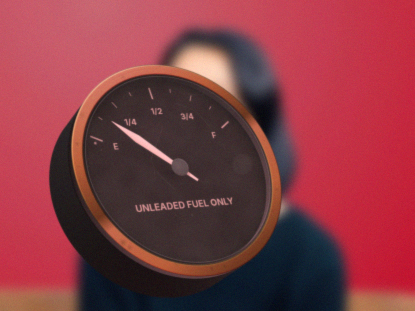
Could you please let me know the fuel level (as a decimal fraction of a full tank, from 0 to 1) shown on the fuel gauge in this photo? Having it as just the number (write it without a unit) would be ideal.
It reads 0.125
